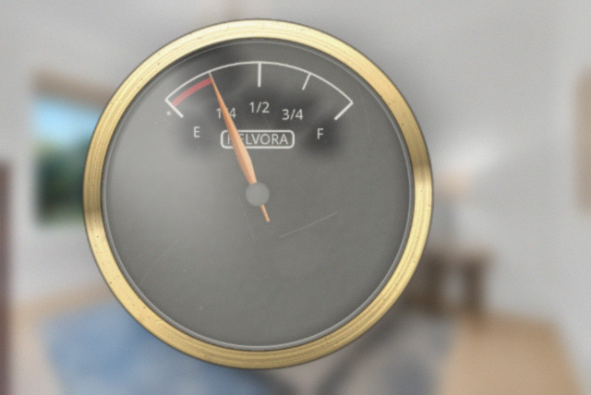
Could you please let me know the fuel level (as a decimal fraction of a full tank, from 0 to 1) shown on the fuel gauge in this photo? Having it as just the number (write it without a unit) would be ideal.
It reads 0.25
